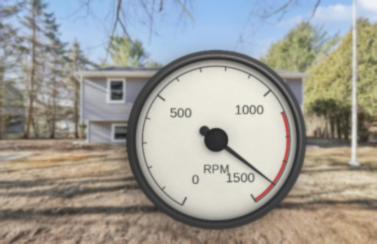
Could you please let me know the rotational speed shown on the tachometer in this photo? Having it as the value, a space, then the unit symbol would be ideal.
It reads 1400 rpm
